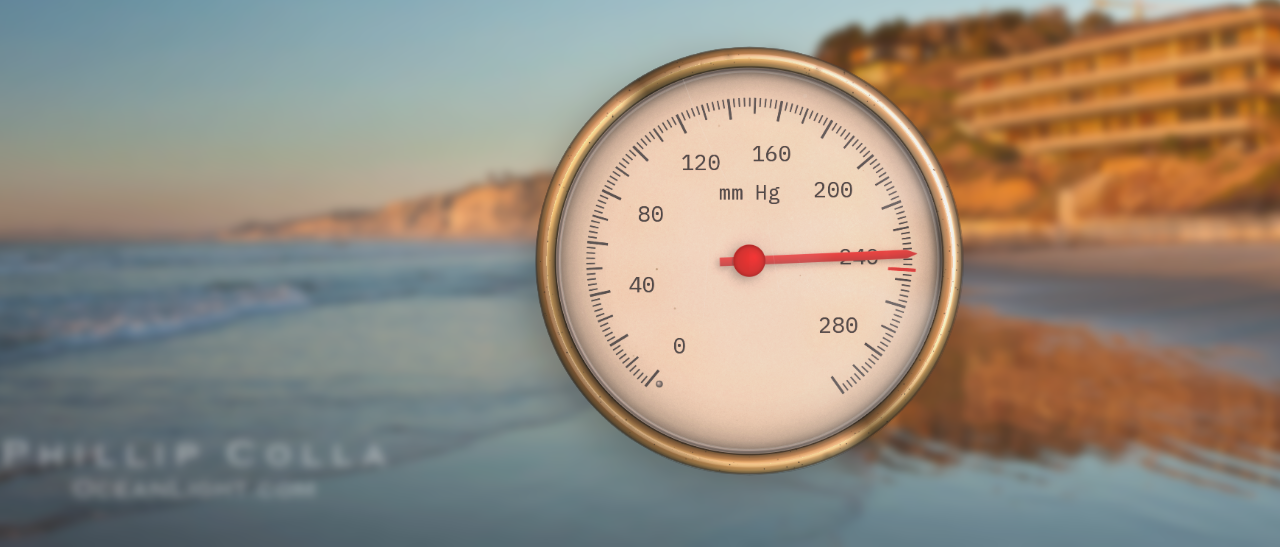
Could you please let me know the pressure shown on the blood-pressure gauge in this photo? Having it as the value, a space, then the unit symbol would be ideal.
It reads 240 mmHg
